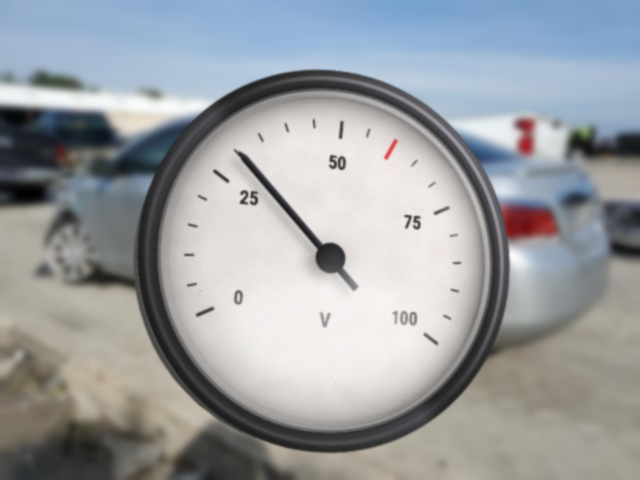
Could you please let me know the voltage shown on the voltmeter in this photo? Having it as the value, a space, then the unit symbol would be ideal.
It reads 30 V
